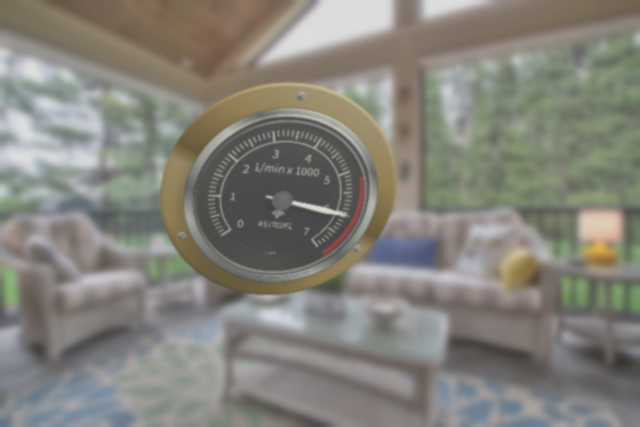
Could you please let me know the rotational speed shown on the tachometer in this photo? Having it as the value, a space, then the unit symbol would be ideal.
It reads 6000 rpm
